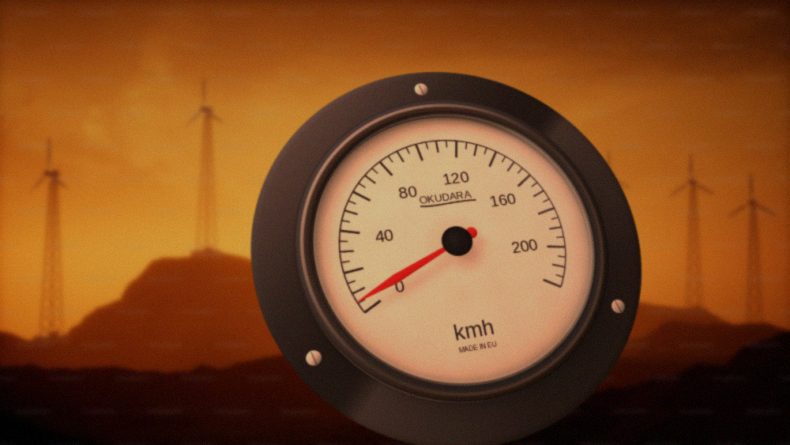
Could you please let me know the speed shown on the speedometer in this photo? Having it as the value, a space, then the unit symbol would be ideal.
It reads 5 km/h
